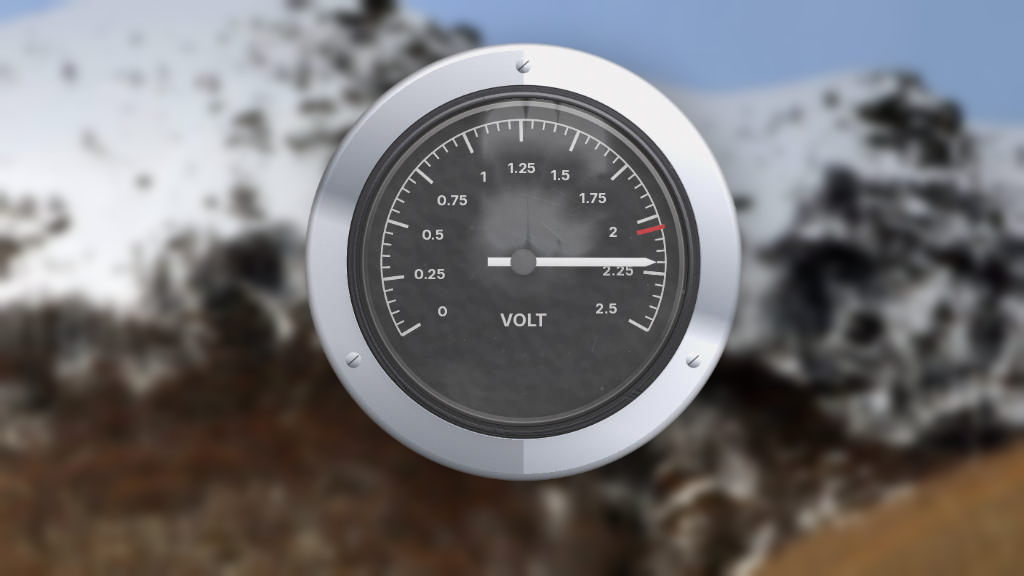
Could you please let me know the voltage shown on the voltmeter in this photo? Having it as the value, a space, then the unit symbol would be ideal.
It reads 2.2 V
